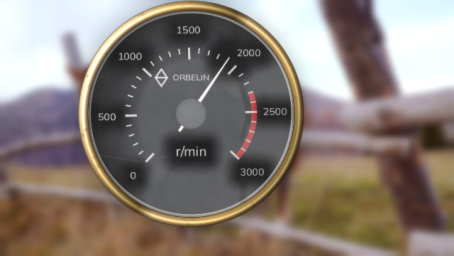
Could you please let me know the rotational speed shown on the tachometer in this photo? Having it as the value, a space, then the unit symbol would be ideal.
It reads 1900 rpm
